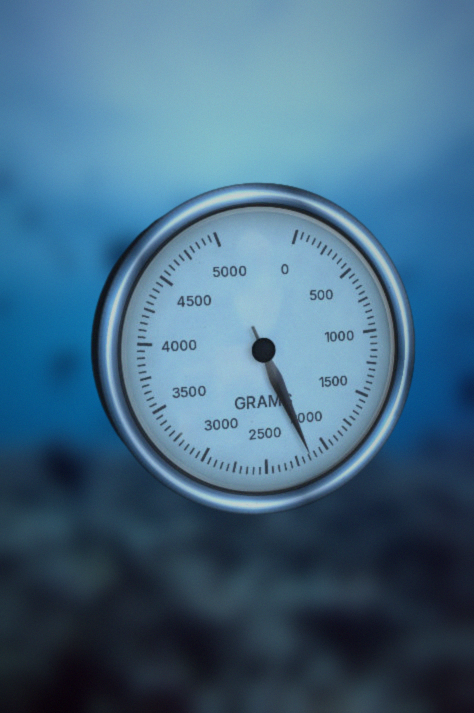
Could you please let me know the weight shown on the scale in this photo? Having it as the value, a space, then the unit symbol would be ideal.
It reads 2150 g
